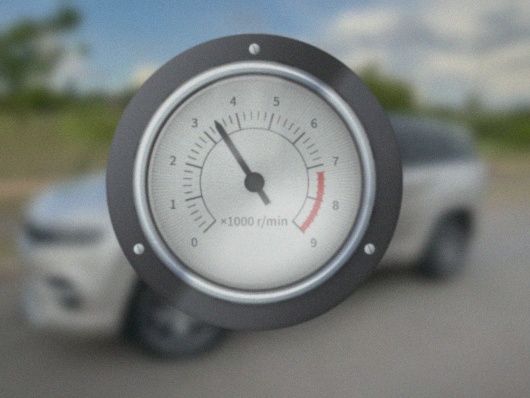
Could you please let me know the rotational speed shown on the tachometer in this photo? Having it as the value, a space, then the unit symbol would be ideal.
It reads 3400 rpm
